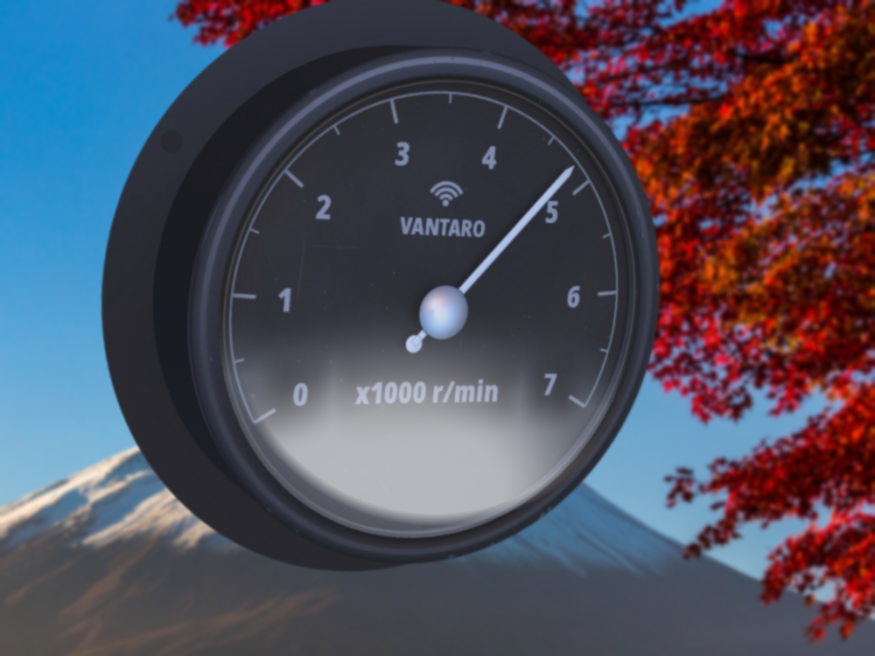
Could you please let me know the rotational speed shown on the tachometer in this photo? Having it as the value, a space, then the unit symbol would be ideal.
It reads 4750 rpm
